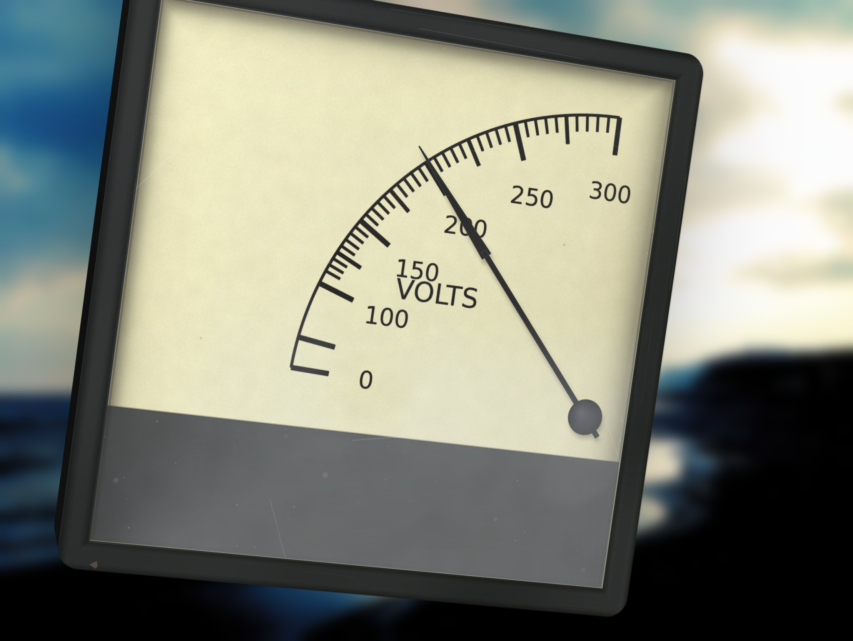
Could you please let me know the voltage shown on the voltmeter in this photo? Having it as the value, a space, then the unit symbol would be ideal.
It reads 200 V
